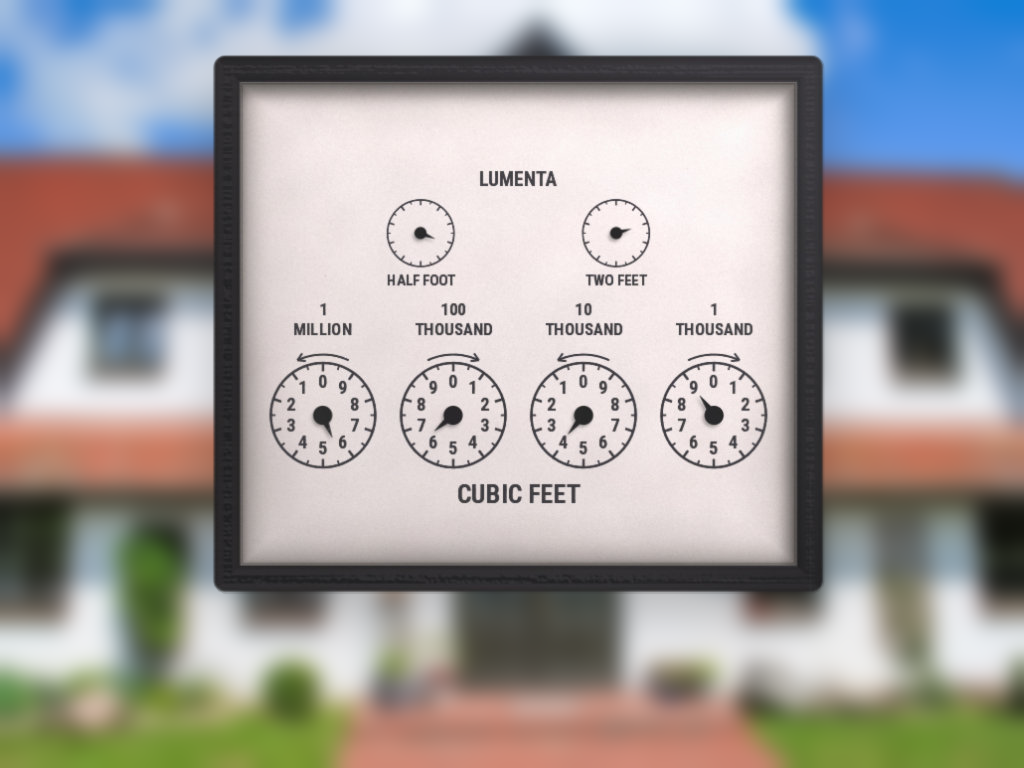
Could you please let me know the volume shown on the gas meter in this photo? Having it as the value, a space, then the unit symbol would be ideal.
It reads 563900 ft³
